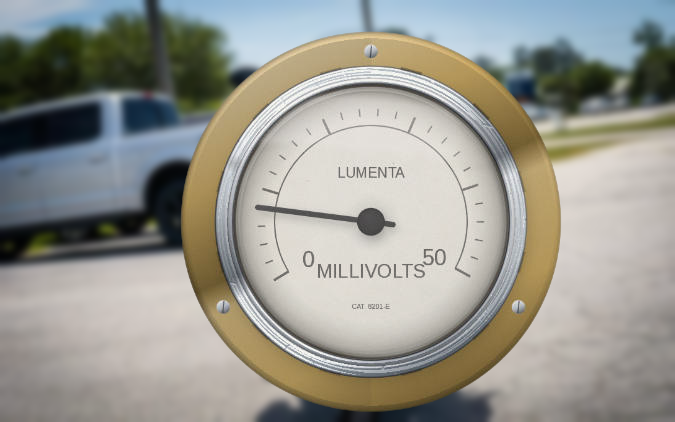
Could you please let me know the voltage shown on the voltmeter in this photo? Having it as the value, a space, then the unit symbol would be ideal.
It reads 8 mV
